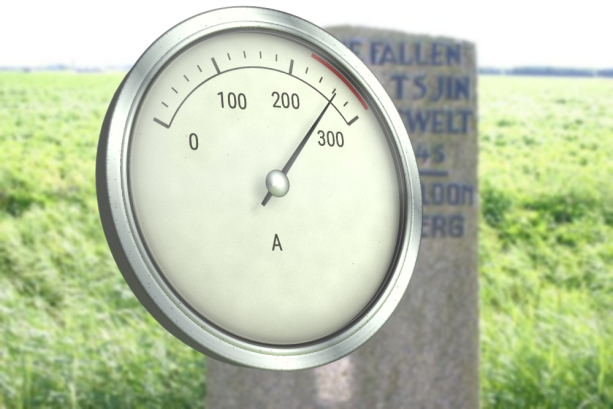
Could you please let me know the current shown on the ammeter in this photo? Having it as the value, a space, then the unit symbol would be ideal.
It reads 260 A
